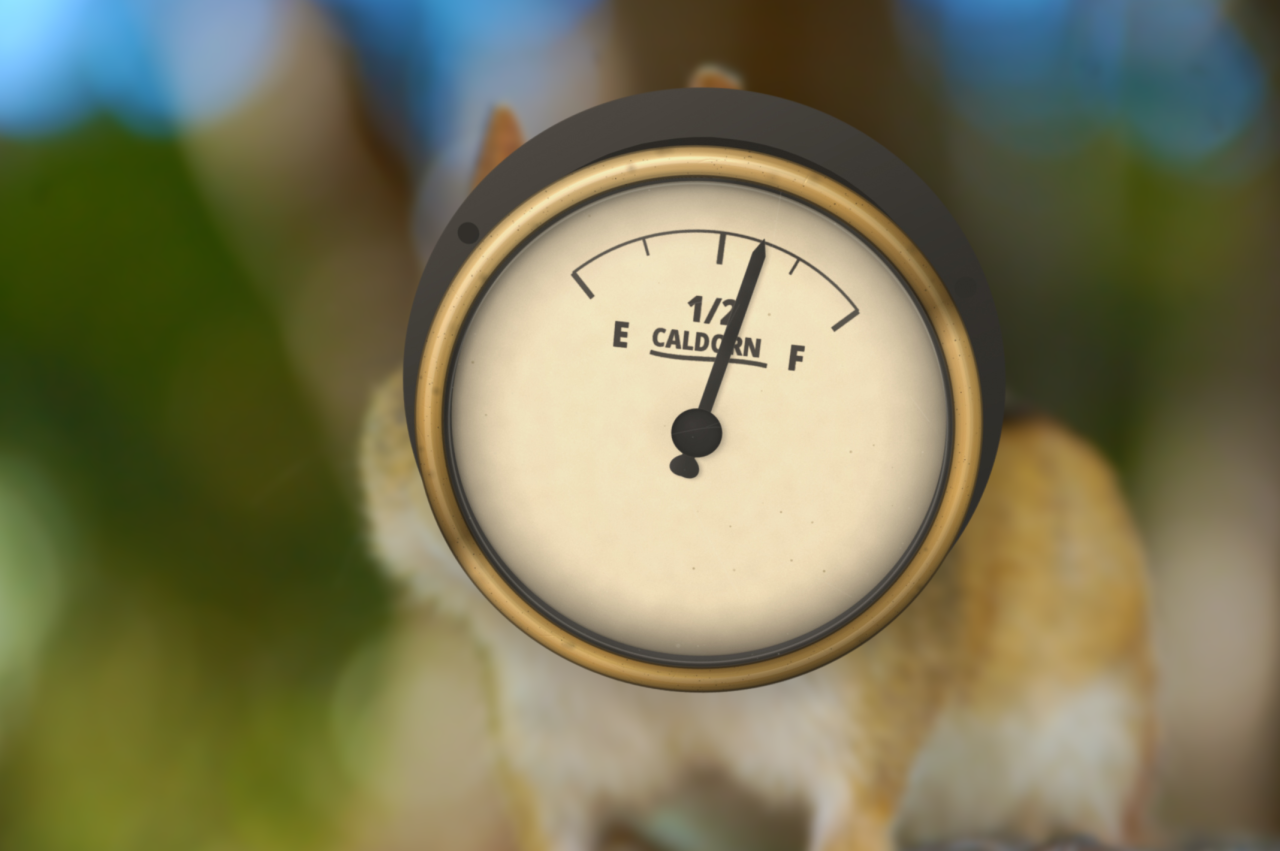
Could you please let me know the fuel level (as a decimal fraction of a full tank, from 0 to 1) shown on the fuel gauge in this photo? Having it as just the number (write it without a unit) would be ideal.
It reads 0.625
